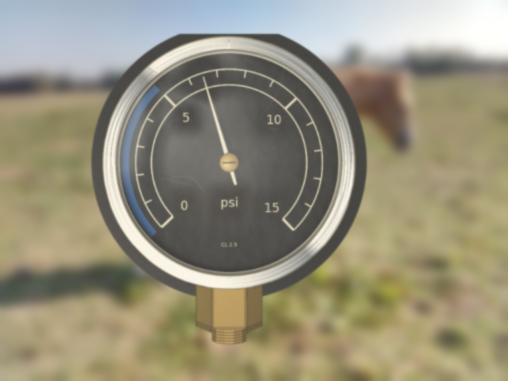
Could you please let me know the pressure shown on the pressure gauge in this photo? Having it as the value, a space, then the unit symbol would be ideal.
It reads 6.5 psi
